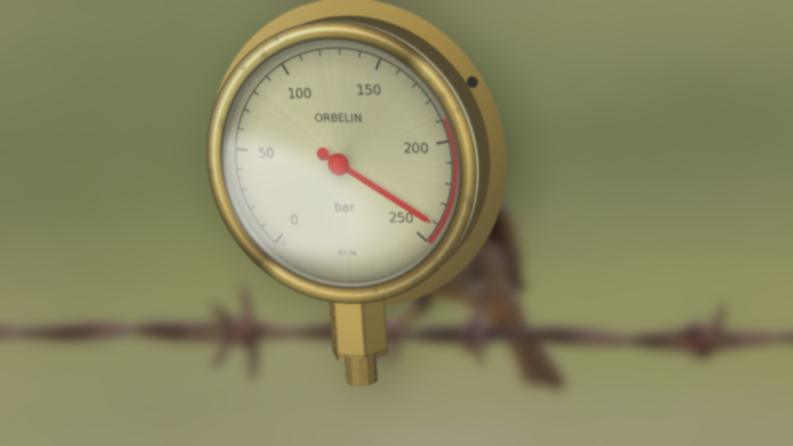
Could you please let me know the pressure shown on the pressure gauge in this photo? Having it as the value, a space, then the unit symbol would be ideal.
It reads 240 bar
